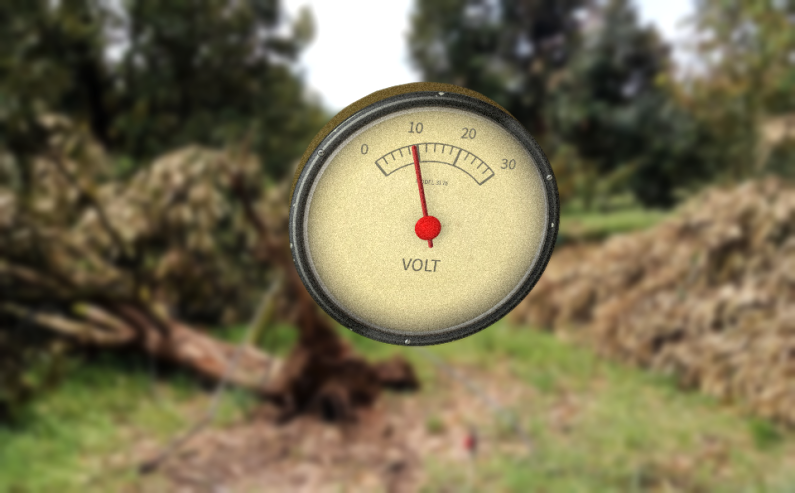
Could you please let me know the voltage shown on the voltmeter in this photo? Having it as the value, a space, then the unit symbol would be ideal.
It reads 9 V
